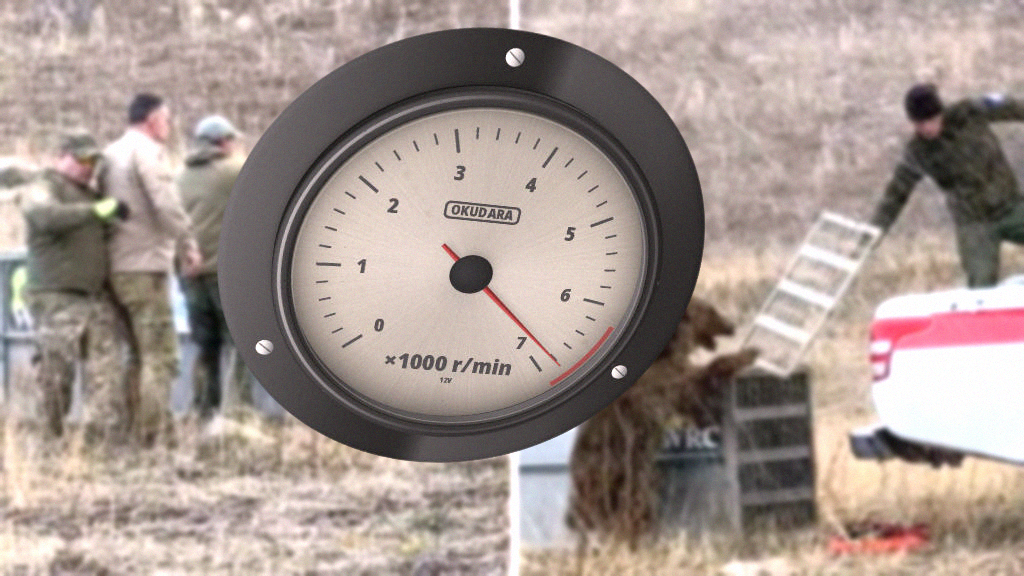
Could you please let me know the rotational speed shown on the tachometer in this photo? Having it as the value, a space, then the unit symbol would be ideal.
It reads 6800 rpm
